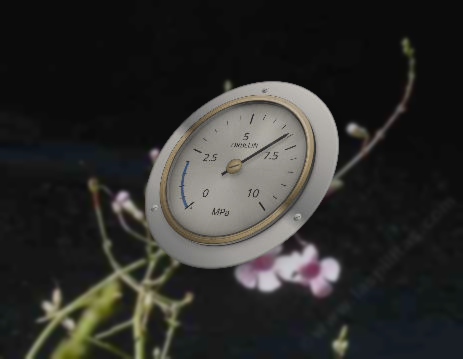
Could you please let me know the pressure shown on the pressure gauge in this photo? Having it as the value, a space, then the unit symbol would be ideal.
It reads 7 MPa
